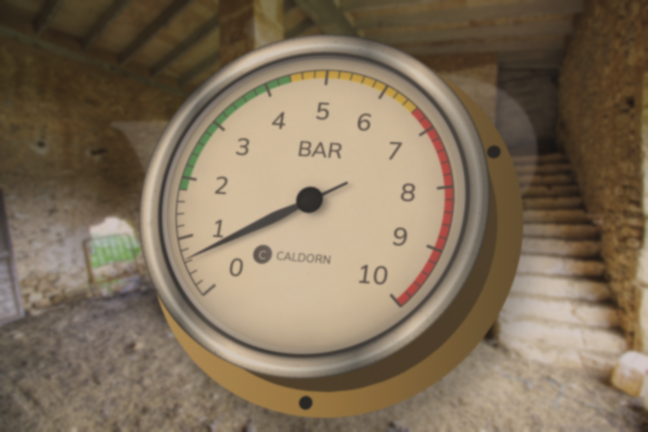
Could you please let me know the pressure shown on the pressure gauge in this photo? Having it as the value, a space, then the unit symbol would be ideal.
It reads 0.6 bar
